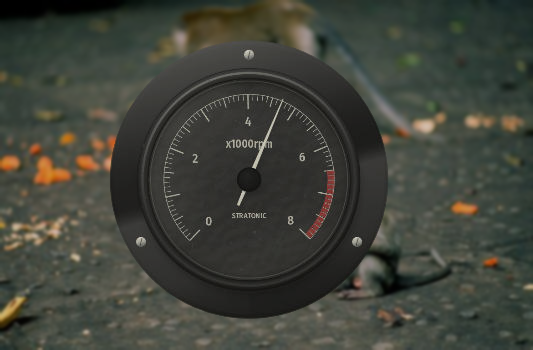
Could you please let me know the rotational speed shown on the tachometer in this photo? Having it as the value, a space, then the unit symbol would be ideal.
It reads 4700 rpm
